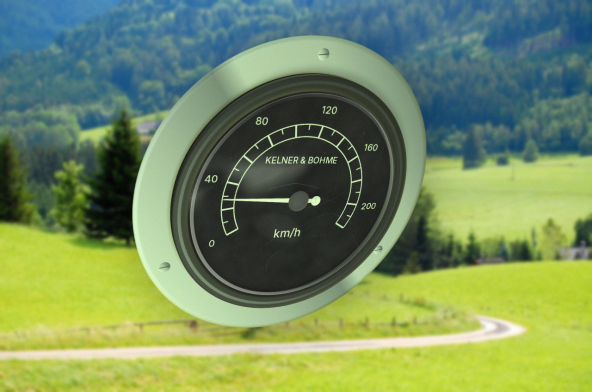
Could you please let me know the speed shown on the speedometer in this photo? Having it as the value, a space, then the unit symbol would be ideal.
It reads 30 km/h
